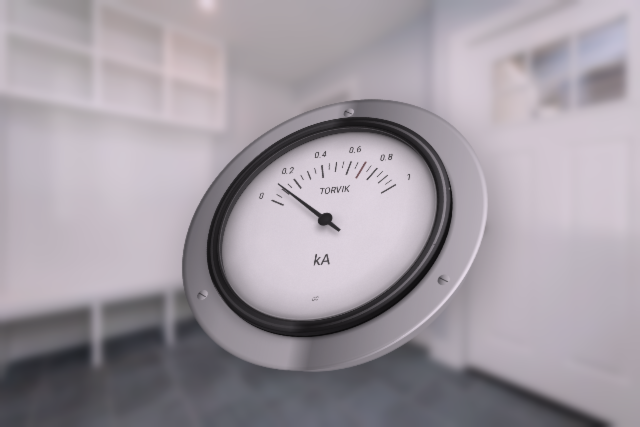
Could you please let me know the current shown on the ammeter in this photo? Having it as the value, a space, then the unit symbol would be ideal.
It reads 0.1 kA
